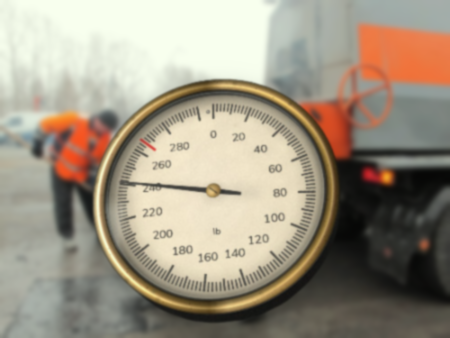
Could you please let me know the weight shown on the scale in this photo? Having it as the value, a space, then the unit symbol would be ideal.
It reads 240 lb
